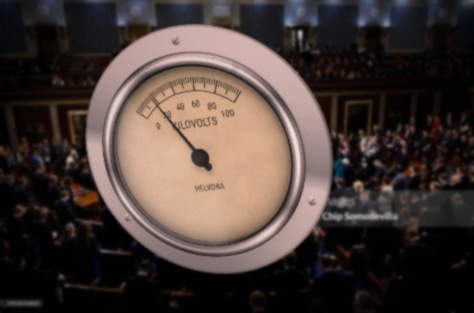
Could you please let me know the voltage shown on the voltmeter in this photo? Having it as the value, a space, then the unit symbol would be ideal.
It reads 20 kV
